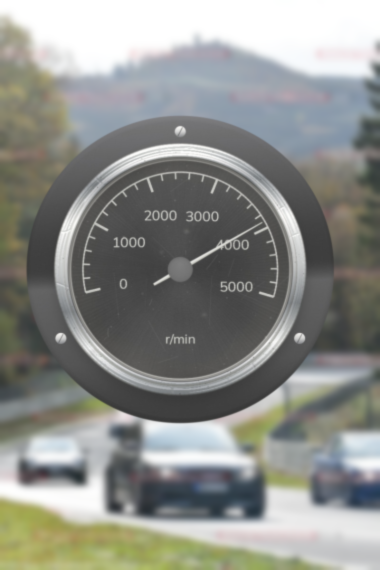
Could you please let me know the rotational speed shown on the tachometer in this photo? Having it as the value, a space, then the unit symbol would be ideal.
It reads 3900 rpm
